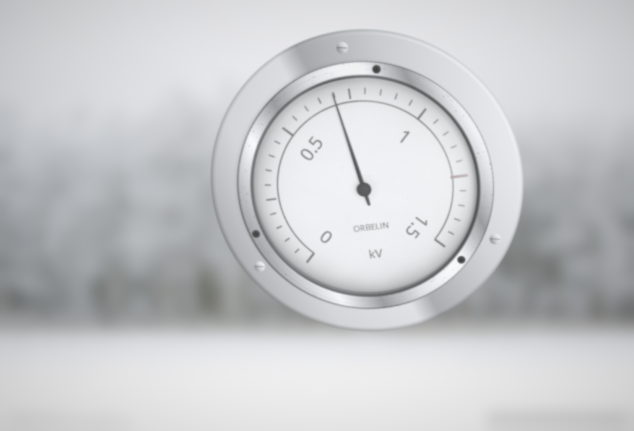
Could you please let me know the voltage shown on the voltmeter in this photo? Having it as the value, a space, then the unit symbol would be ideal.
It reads 0.7 kV
